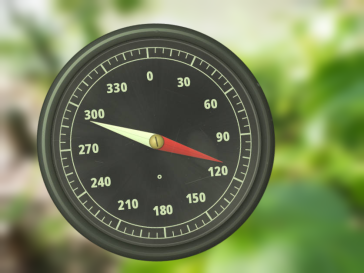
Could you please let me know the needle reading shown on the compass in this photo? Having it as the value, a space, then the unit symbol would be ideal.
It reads 112.5 °
